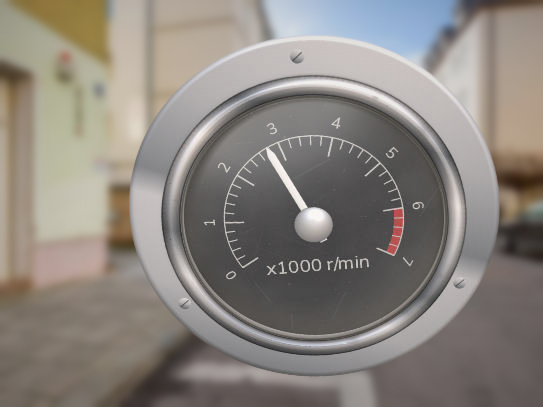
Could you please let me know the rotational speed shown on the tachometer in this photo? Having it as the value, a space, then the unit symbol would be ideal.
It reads 2800 rpm
